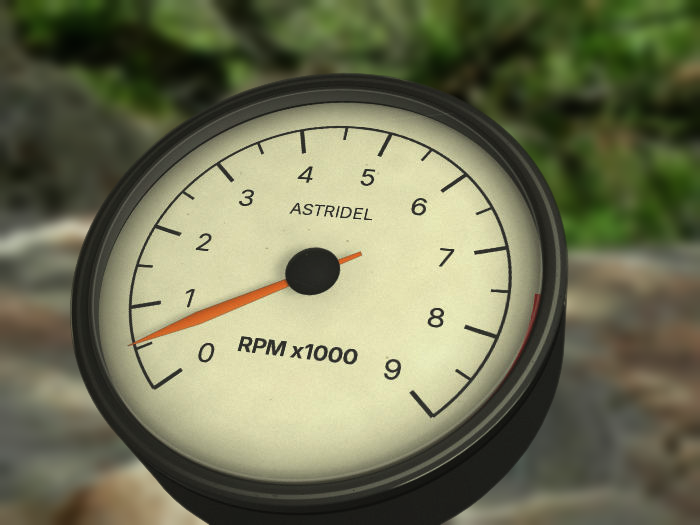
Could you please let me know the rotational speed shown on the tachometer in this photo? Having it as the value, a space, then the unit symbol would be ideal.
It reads 500 rpm
